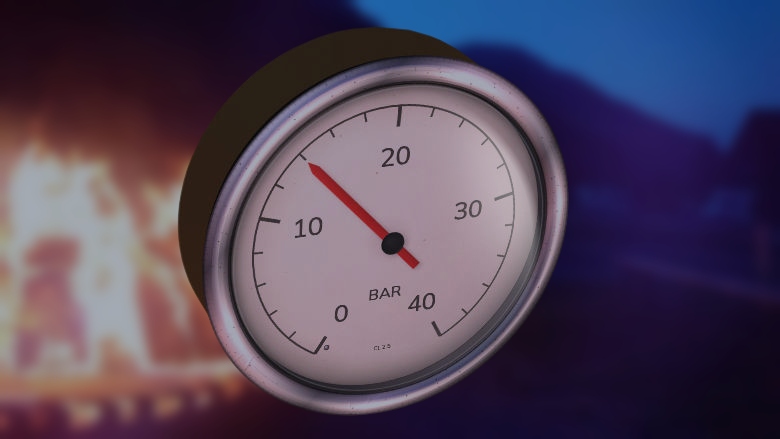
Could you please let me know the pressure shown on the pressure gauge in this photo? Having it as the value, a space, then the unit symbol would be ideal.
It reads 14 bar
